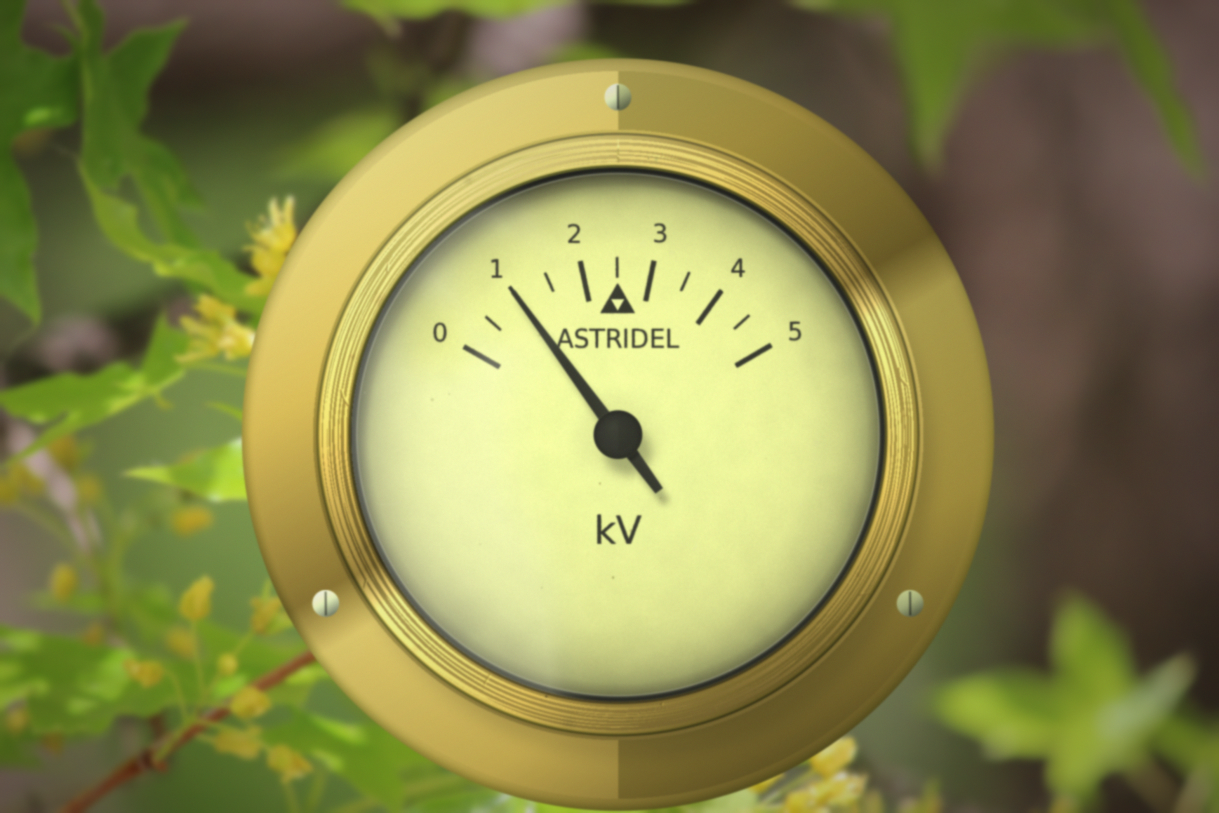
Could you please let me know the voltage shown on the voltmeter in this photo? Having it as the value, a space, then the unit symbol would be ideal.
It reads 1 kV
